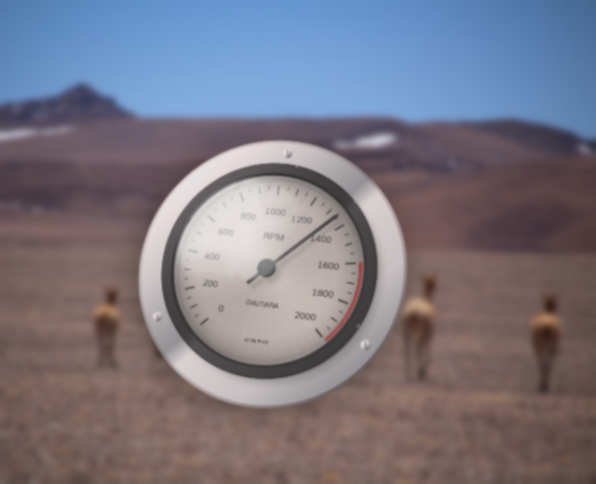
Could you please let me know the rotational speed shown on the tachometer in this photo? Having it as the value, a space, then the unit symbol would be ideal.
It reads 1350 rpm
